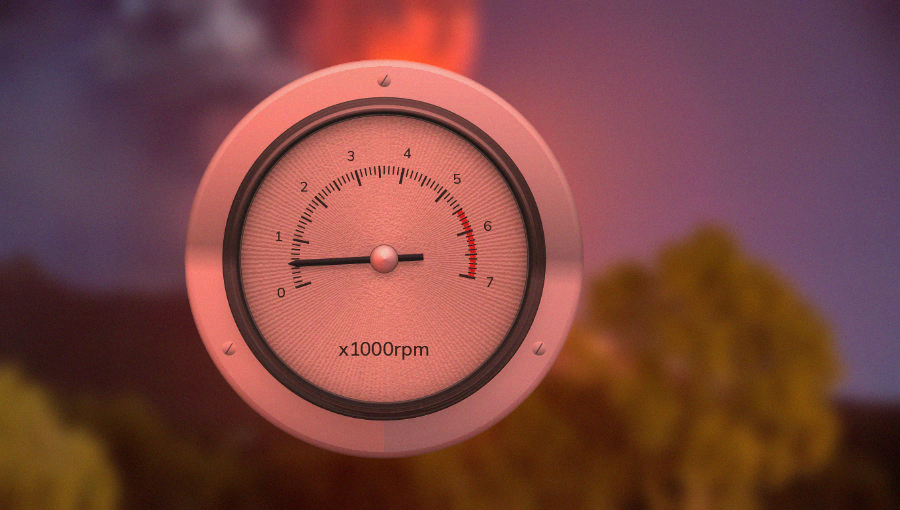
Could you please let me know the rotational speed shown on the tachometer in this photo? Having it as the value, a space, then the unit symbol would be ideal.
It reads 500 rpm
